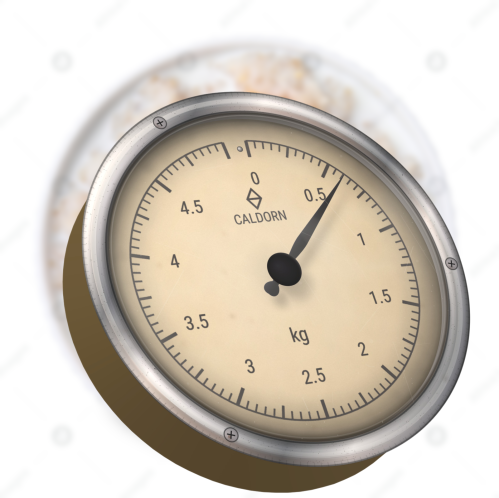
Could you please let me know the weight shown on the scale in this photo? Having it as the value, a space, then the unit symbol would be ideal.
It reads 0.6 kg
